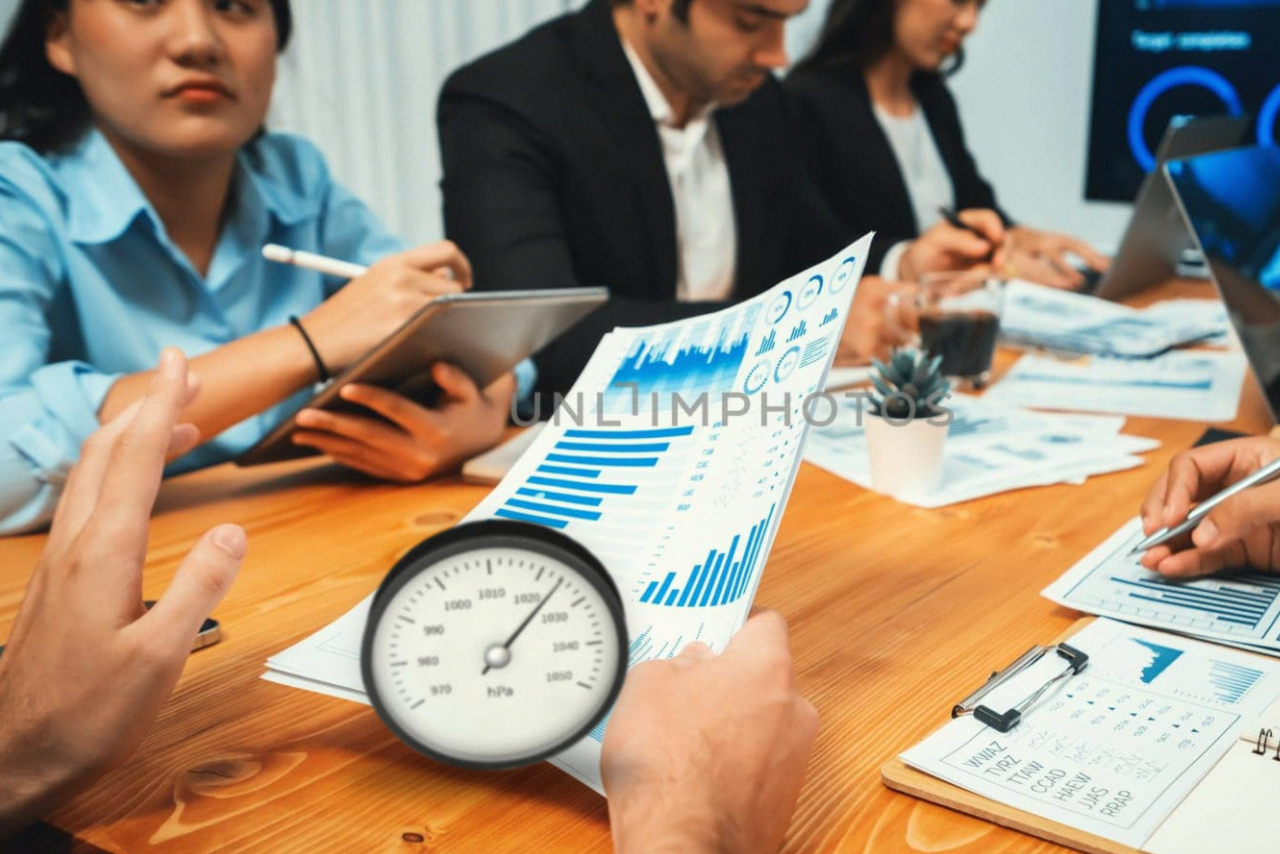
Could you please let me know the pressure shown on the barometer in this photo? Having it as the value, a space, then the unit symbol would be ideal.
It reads 1024 hPa
